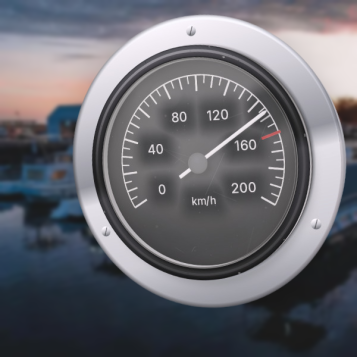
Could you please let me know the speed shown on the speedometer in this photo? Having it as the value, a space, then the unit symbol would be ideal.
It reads 147.5 km/h
